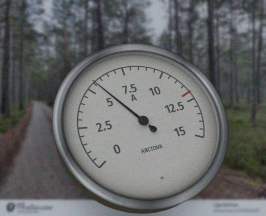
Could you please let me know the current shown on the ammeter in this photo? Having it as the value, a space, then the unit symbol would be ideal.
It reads 5.5 A
